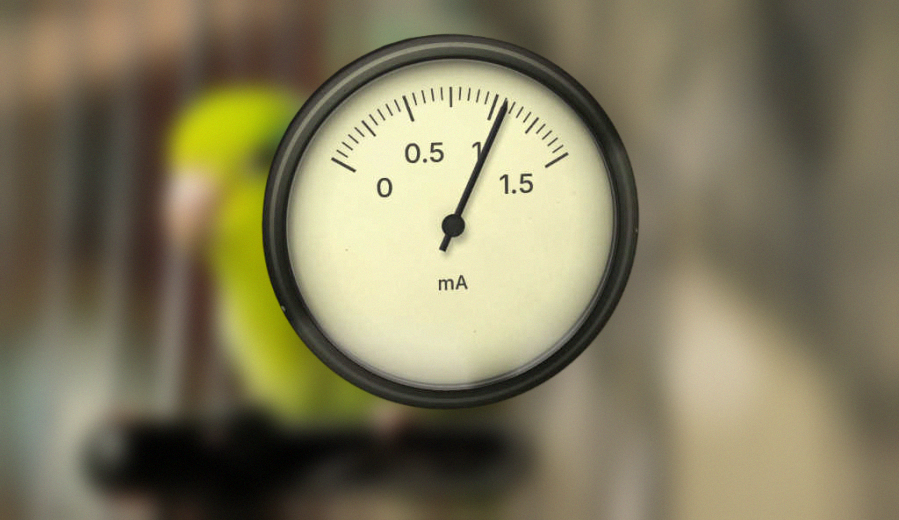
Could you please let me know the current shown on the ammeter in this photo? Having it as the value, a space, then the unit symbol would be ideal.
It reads 1.05 mA
